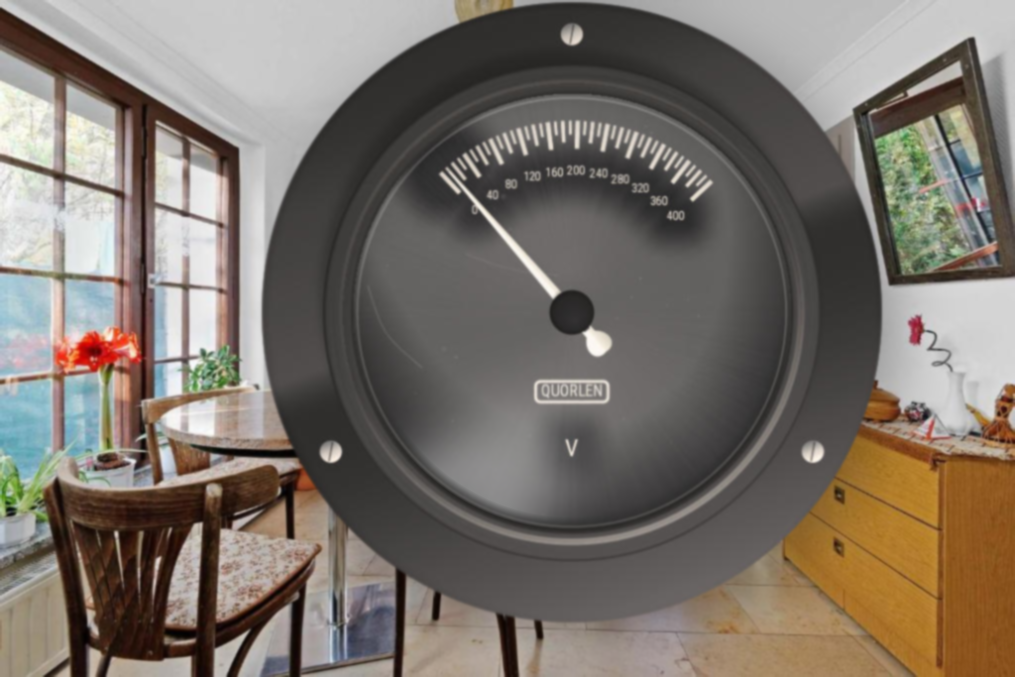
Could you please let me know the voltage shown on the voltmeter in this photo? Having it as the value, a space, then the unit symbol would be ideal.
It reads 10 V
